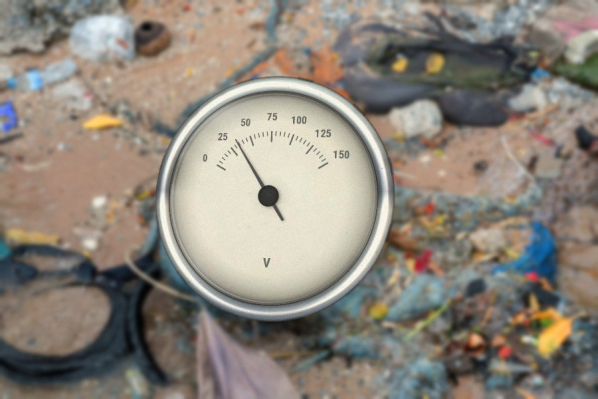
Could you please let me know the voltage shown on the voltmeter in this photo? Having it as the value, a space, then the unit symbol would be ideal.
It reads 35 V
